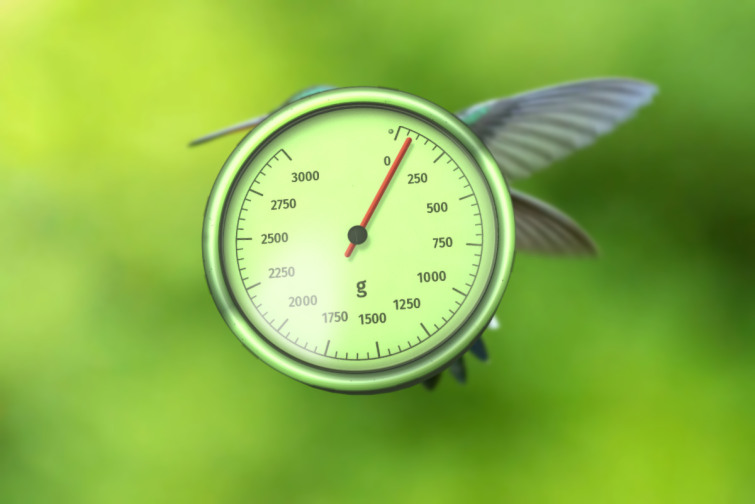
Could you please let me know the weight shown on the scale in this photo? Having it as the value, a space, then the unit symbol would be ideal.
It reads 75 g
